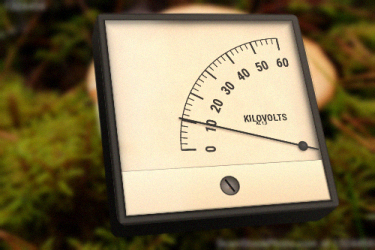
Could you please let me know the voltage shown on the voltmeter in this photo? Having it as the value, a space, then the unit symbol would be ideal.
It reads 10 kV
